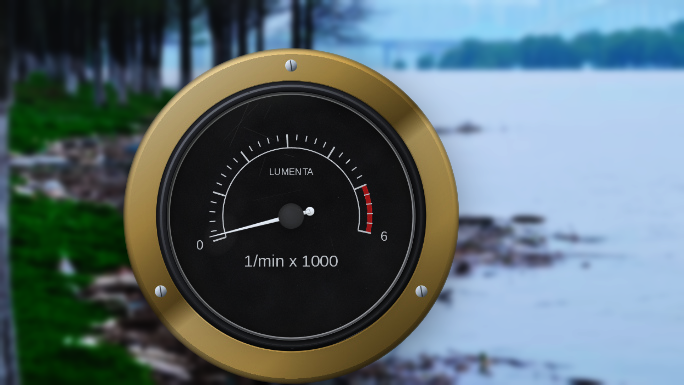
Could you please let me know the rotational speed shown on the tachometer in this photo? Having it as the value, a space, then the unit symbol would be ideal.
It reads 100 rpm
